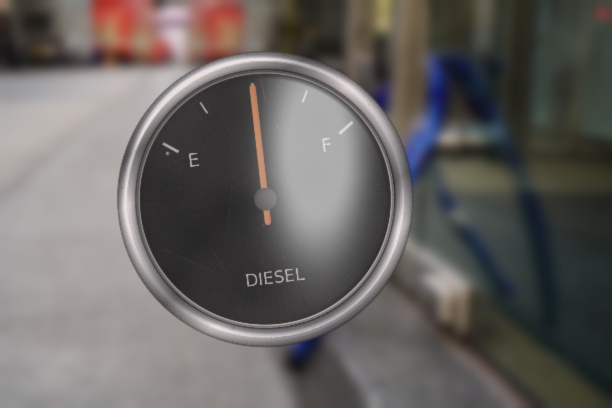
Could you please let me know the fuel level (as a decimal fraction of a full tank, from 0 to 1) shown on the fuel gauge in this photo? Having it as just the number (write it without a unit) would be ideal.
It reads 0.5
